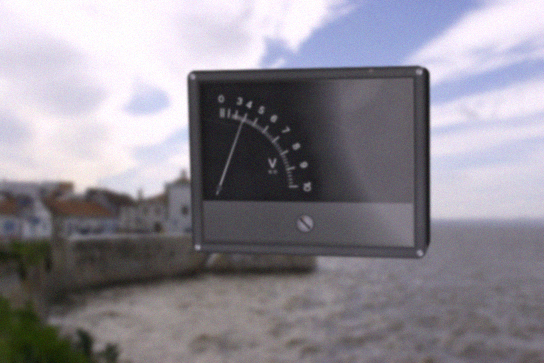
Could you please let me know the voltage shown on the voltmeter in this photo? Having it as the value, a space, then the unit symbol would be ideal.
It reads 4 V
